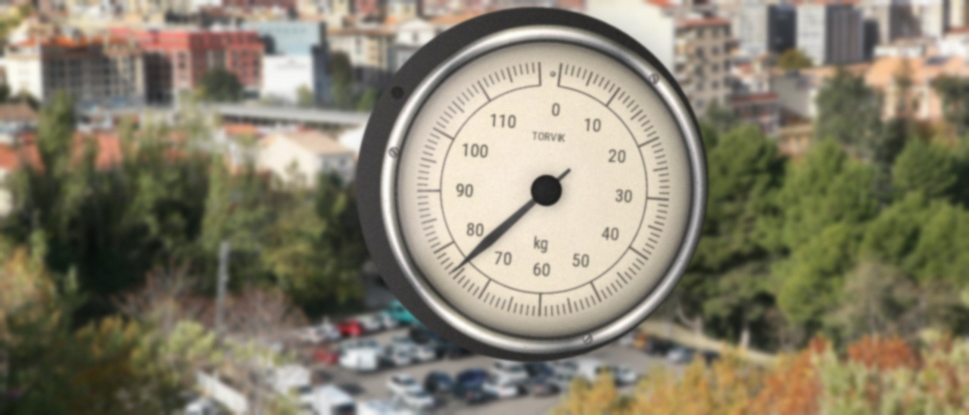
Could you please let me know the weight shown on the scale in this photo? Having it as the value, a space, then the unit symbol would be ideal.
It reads 76 kg
